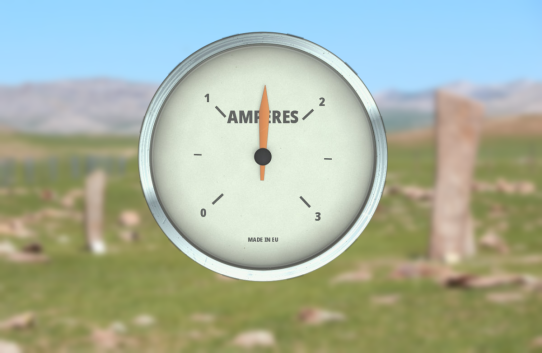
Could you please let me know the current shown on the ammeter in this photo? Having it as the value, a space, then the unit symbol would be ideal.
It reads 1.5 A
